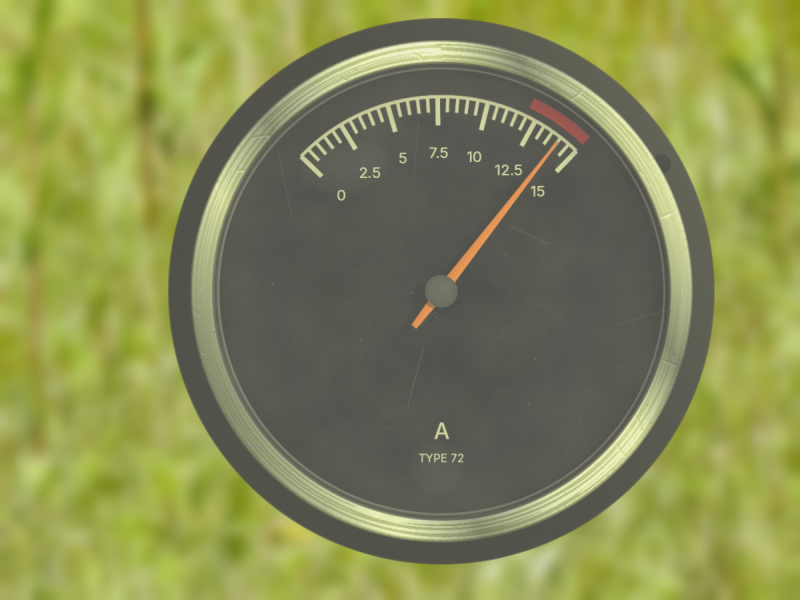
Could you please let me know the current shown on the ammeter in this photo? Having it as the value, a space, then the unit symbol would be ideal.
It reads 14 A
